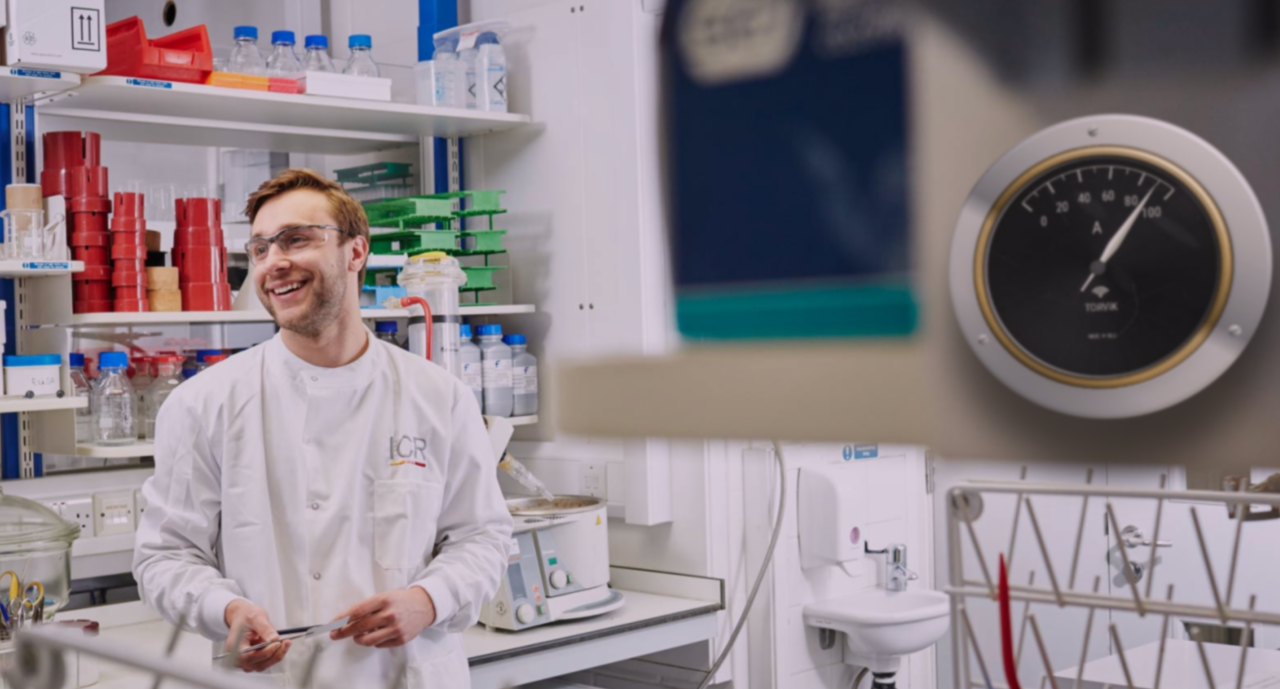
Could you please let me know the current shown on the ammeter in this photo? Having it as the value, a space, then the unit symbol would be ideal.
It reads 90 A
